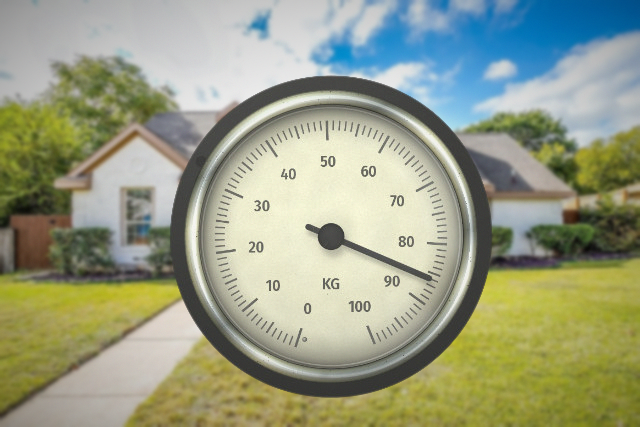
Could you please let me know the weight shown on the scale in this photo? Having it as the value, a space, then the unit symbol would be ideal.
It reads 86 kg
